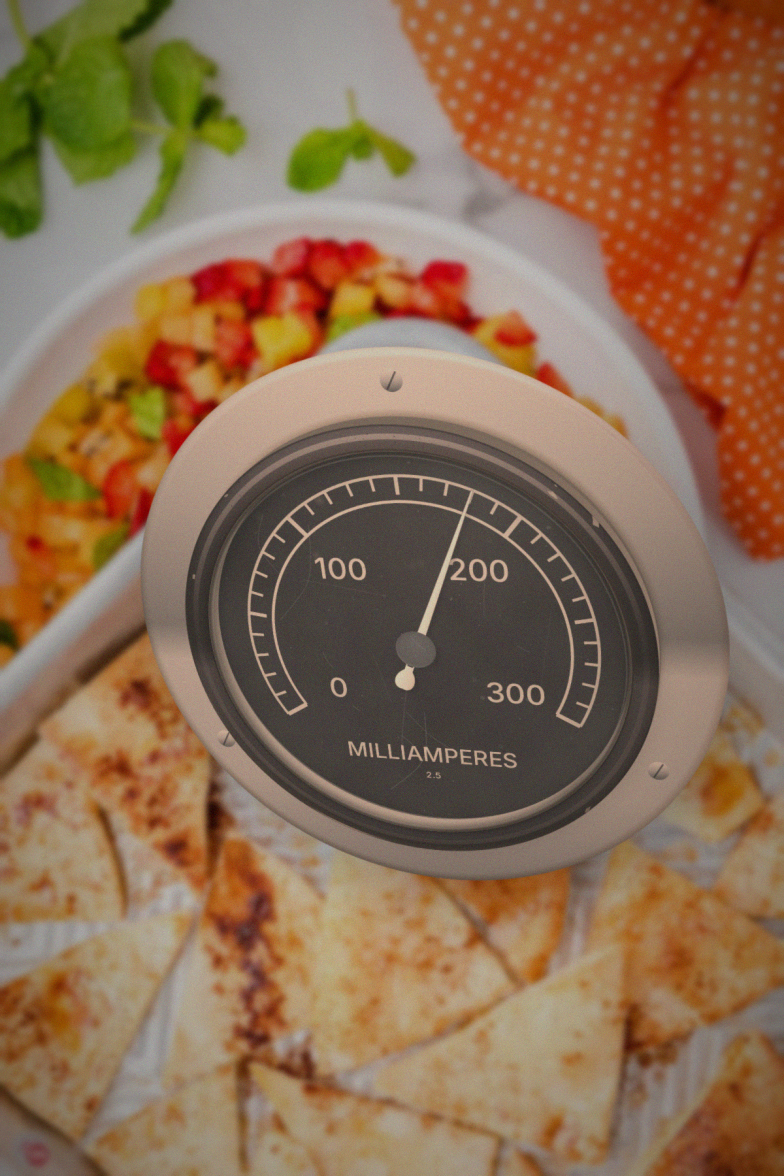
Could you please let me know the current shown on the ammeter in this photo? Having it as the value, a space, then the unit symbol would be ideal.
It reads 180 mA
